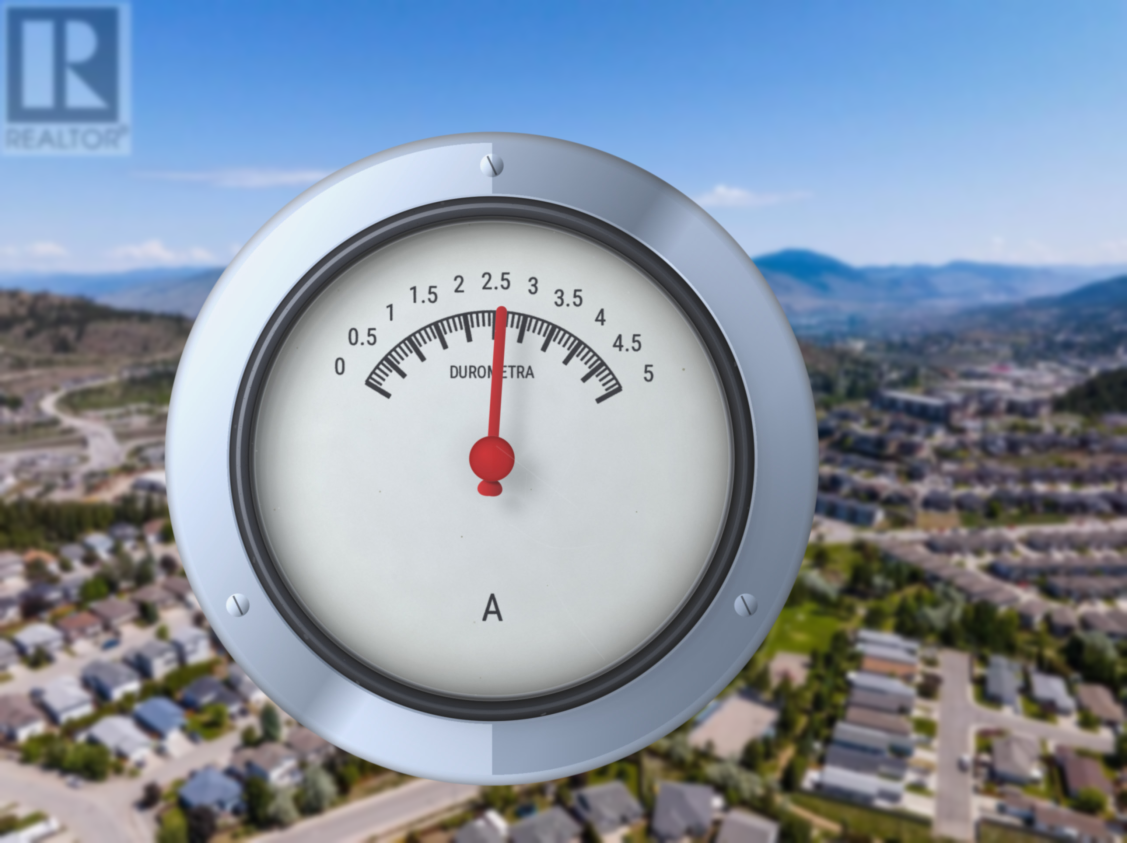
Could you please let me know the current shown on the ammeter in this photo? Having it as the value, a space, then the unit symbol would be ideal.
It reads 2.6 A
